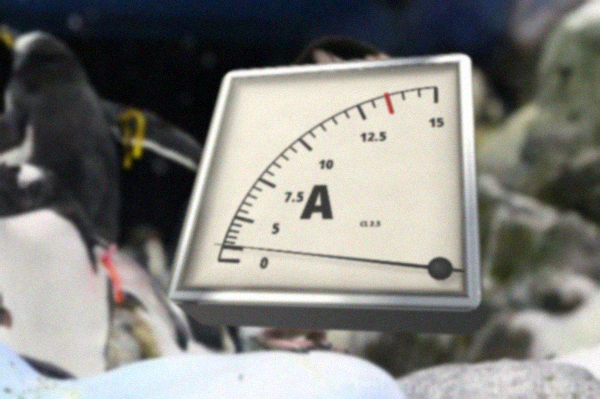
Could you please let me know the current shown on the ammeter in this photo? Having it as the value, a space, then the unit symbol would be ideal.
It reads 2.5 A
